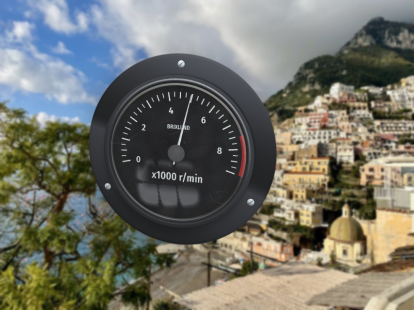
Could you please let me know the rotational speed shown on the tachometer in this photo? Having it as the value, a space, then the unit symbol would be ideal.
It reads 5000 rpm
